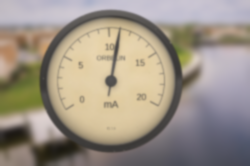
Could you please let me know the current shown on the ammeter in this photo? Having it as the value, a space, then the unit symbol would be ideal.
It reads 11 mA
